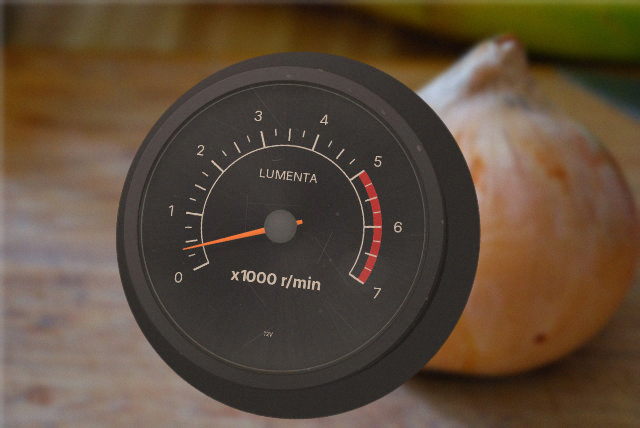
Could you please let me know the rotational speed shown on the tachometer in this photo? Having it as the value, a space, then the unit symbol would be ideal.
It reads 375 rpm
